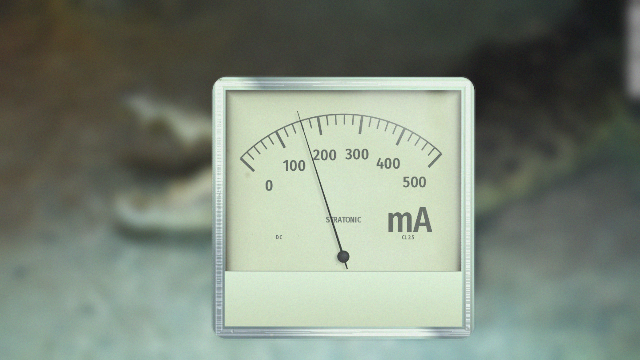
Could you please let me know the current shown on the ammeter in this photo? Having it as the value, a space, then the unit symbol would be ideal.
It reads 160 mA
